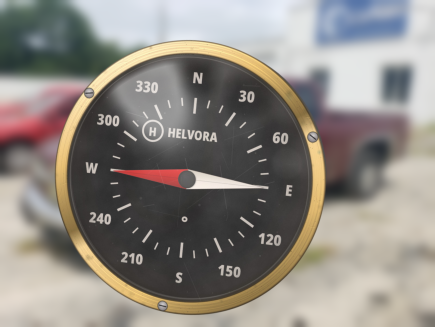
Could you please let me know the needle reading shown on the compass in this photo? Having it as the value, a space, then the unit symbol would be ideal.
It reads 270 °
